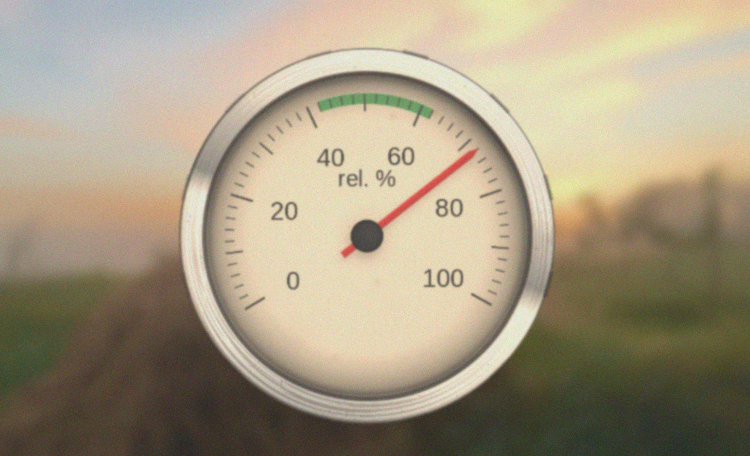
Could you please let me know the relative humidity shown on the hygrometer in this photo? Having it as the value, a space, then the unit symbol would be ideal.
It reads 72 %
